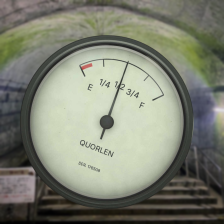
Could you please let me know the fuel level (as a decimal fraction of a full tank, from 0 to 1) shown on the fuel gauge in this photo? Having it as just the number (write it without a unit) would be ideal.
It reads 0.5
